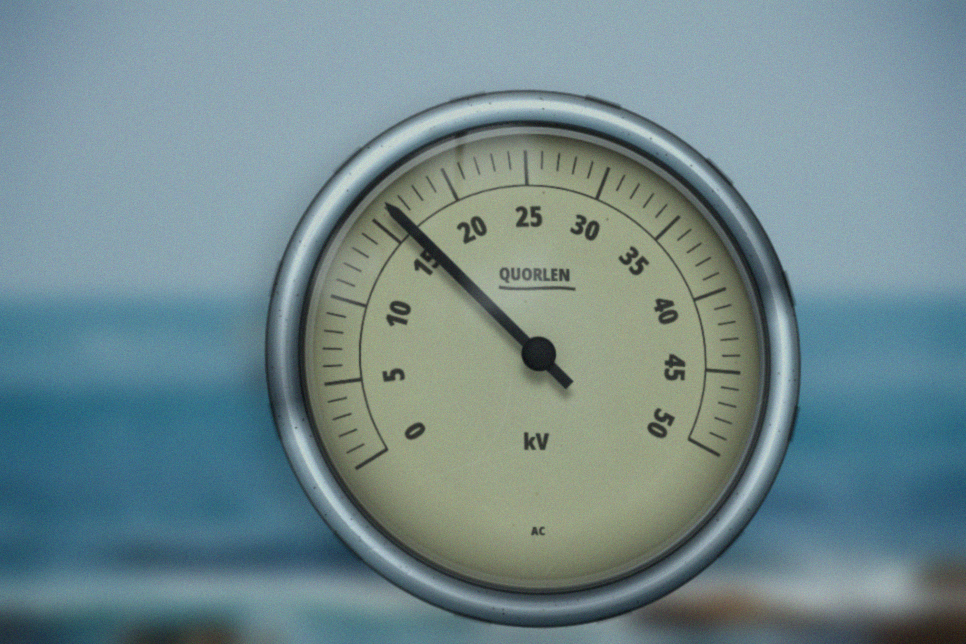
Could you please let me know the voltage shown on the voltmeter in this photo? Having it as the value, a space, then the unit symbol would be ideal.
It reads 16 kV
